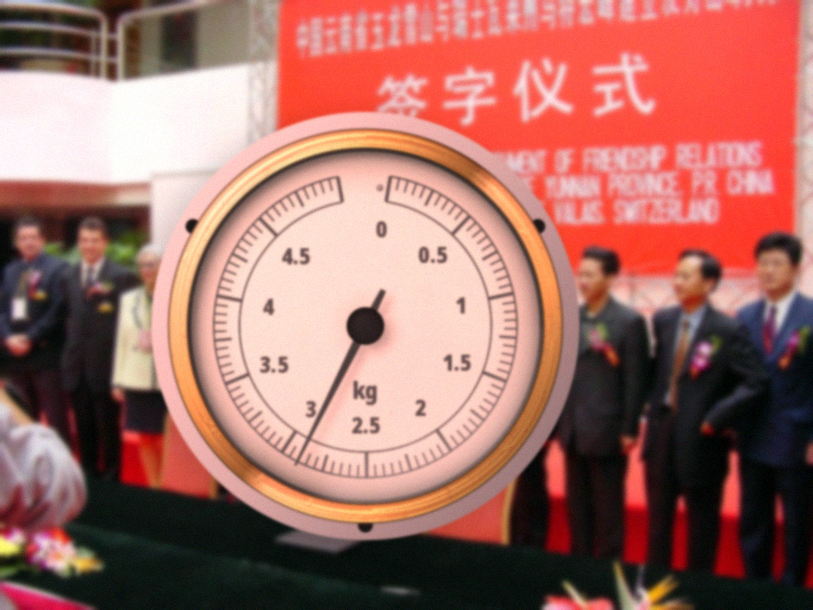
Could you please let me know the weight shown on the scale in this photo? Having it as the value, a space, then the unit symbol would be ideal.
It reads 2.9 kg
